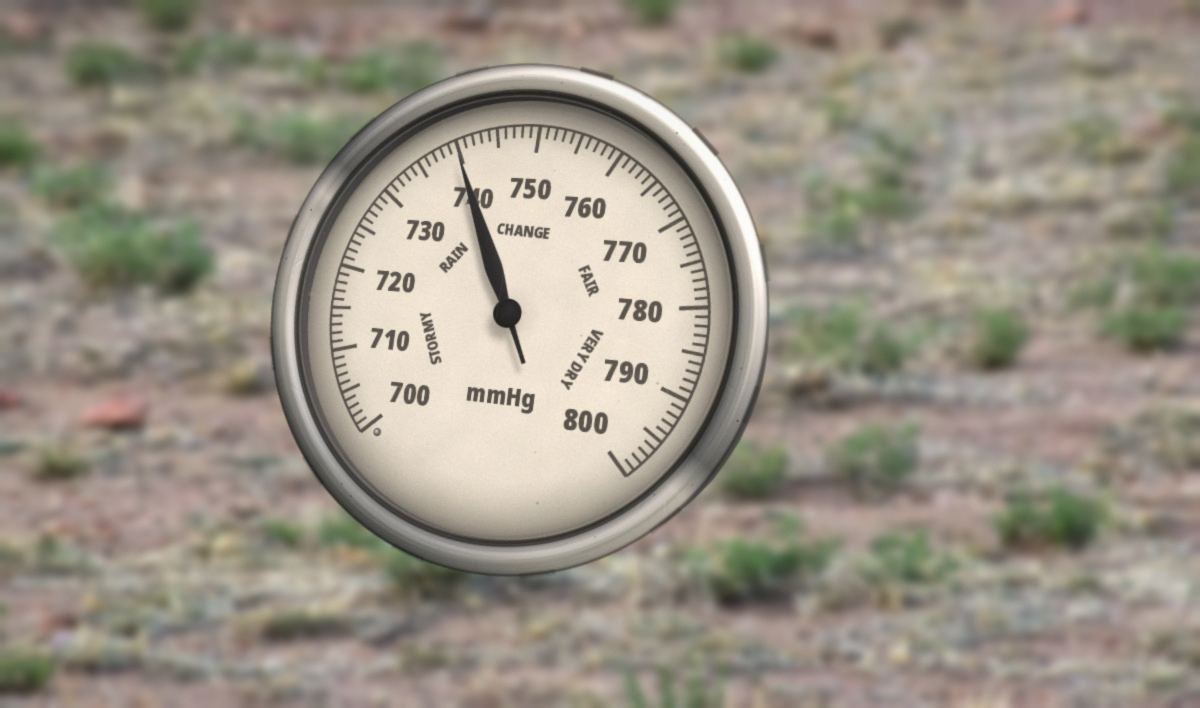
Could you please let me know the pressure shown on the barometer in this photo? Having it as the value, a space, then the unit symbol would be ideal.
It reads 740 mmHg
